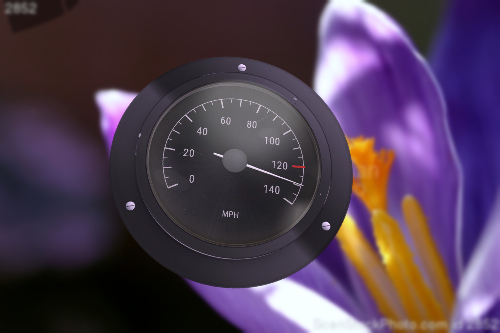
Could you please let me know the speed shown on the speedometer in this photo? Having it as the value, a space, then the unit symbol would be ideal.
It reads 130 mph
